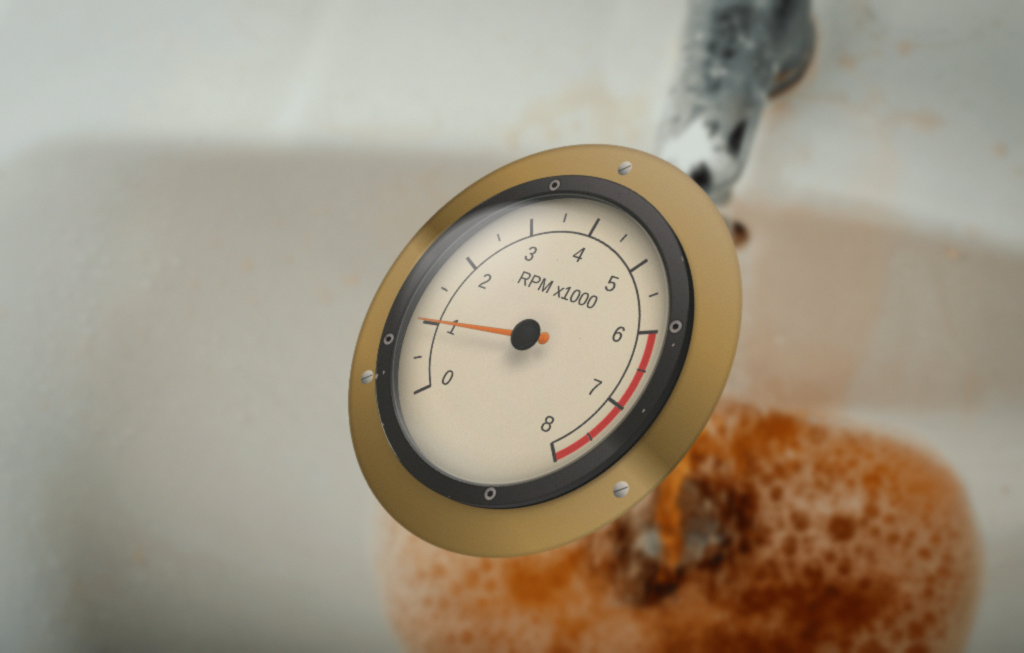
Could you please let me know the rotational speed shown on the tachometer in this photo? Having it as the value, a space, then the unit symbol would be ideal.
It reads 1000 rpm
